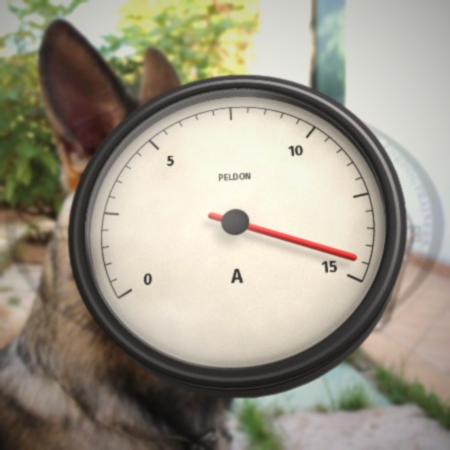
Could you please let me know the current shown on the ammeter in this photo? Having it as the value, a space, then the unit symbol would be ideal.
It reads 14.5 A
